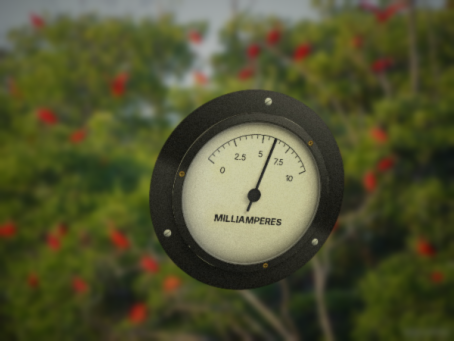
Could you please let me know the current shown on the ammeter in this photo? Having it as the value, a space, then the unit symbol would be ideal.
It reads 6 mA
